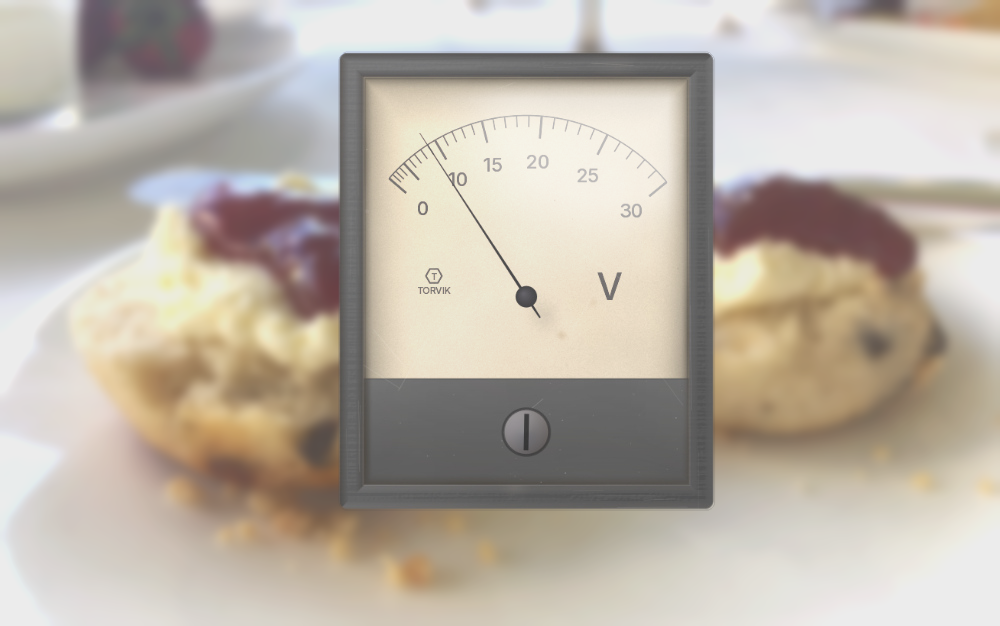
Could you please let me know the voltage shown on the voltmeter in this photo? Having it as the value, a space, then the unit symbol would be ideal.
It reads 9 V
